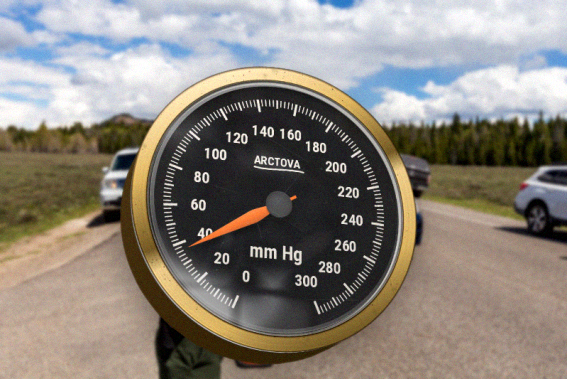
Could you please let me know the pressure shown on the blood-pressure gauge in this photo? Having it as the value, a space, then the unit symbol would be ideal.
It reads 36 mmHg
